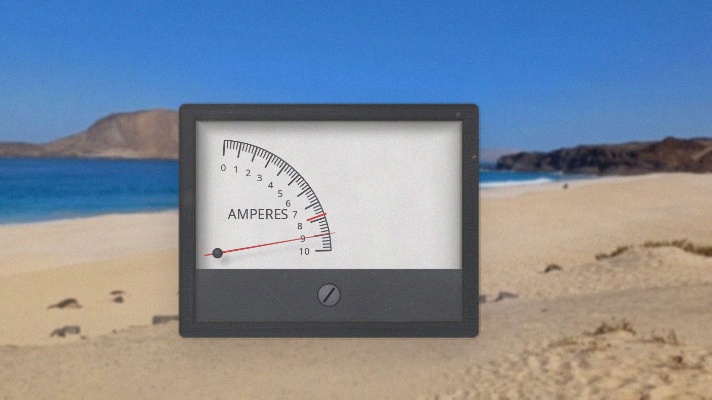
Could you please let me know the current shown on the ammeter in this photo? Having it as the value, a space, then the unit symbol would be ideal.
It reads 9 A
